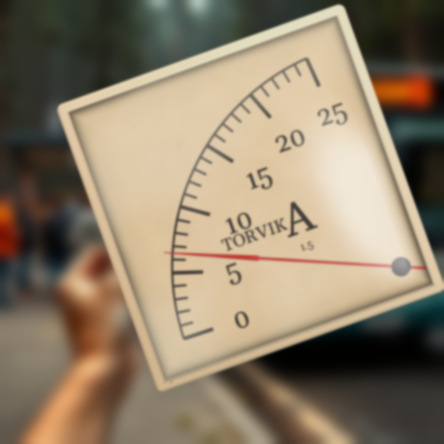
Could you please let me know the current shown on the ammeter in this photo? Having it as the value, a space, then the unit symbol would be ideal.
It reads 6.5 A
